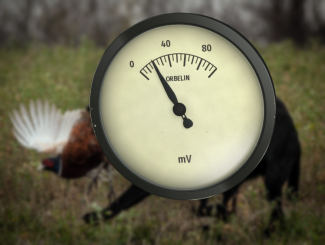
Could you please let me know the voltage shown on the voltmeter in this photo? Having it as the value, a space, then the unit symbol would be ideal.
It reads 20 mV
